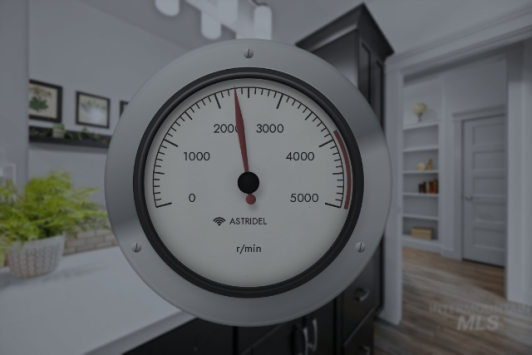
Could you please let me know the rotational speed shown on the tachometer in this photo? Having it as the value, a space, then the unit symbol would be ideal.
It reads 2300 rpm
